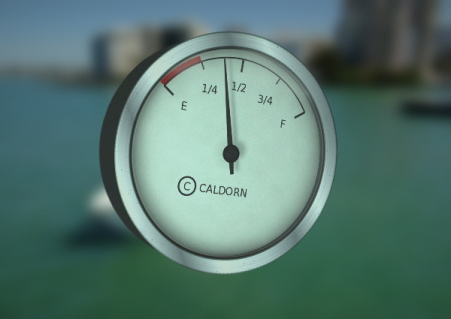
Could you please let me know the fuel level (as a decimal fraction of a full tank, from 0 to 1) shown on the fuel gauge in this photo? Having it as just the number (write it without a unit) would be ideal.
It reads 0.375
